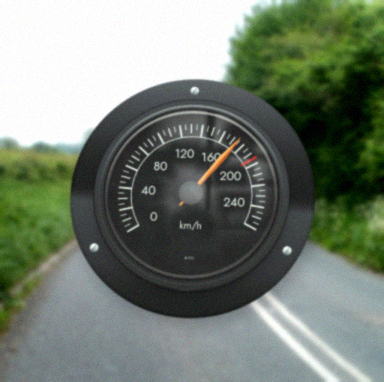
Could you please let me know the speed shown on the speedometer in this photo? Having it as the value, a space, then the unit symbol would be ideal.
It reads 175 km/h
